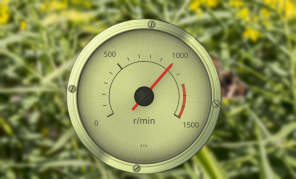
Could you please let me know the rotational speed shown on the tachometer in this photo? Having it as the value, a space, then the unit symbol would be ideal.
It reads 1000 rpm
